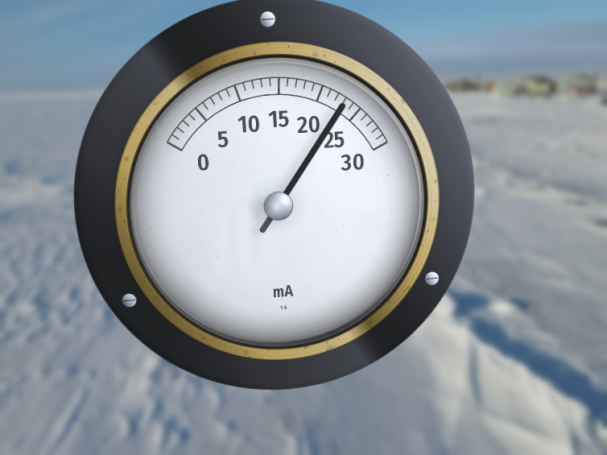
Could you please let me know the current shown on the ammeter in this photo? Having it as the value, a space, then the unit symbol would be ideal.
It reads 23 mA
